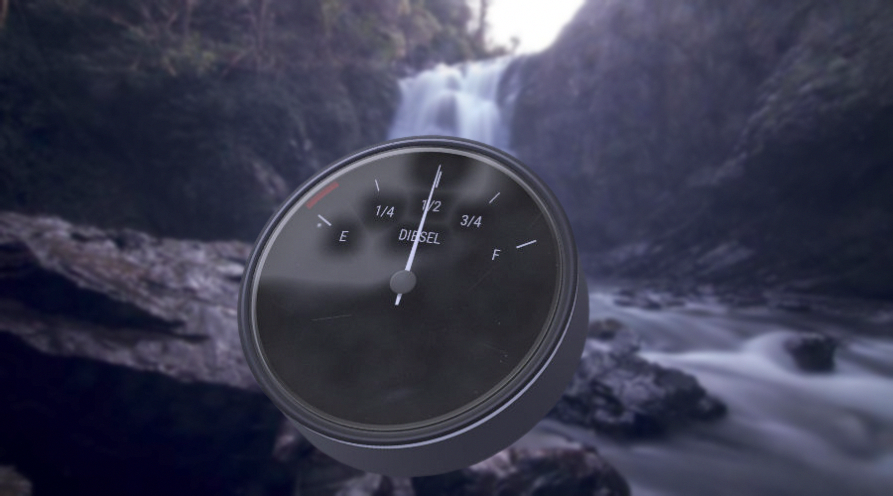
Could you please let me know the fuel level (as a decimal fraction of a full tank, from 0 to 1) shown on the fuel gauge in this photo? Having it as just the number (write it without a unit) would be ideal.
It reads 0.5
